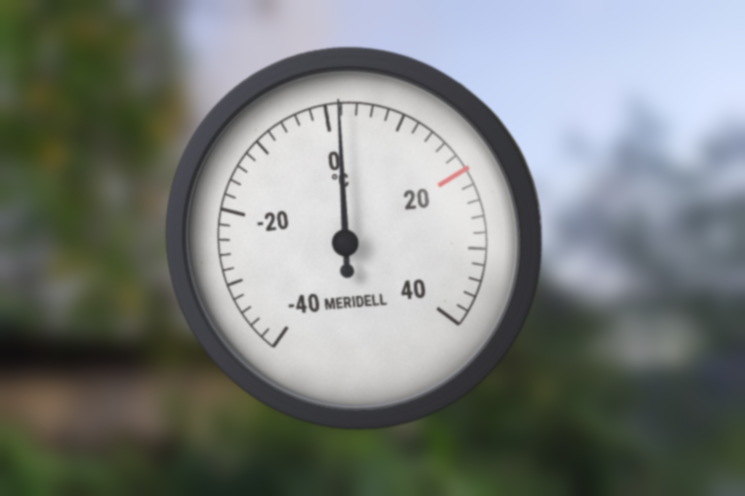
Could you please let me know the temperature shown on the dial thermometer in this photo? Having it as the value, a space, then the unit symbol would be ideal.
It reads 2 °C
